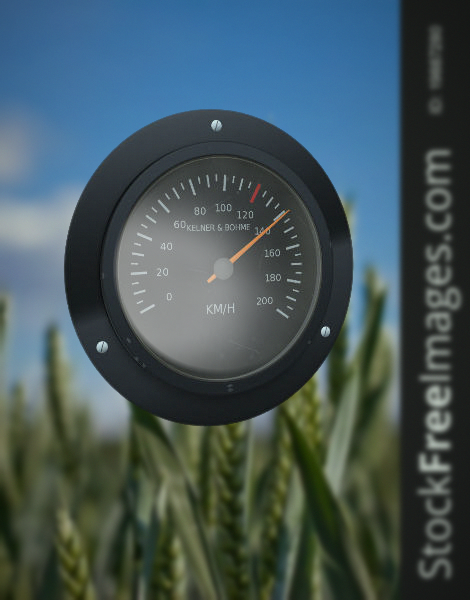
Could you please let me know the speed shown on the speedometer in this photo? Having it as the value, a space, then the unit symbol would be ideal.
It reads 140 km/h
